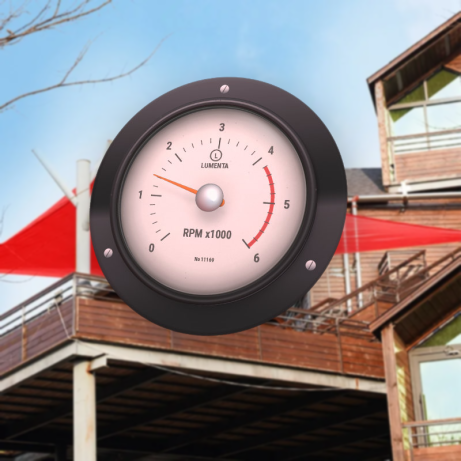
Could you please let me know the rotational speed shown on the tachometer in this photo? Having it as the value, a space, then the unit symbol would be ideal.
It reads 1400 rpm
